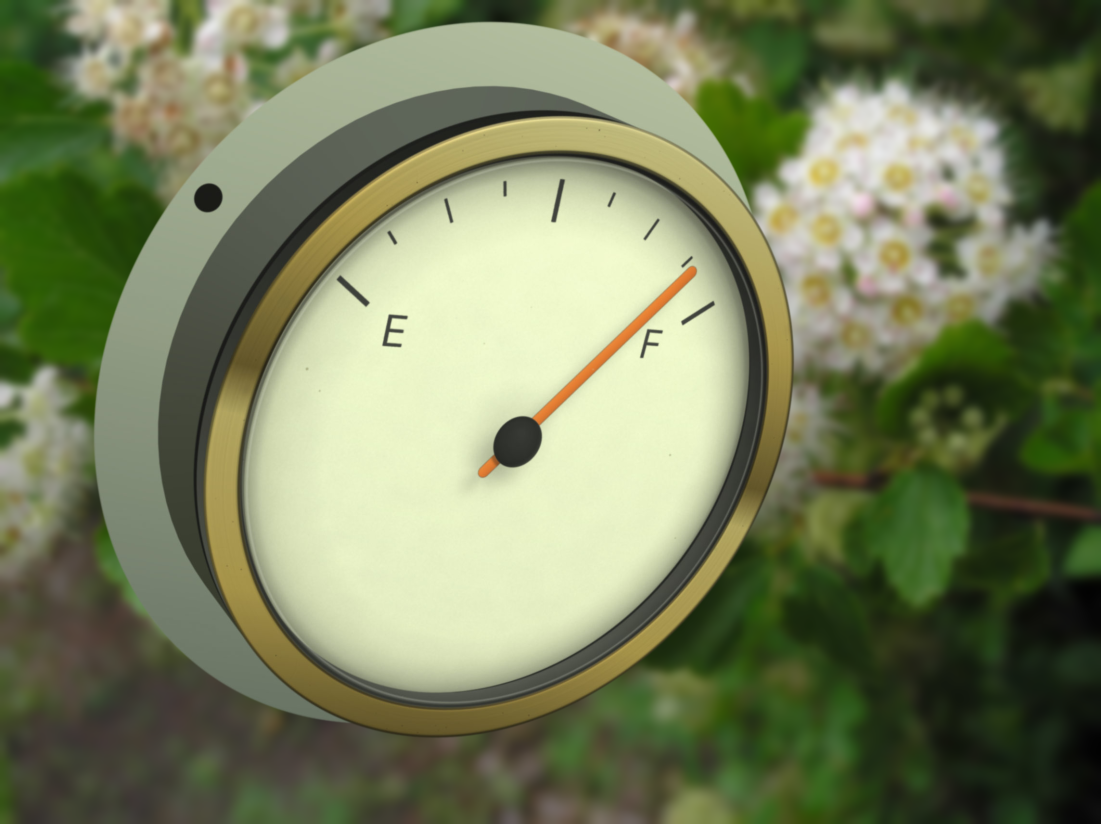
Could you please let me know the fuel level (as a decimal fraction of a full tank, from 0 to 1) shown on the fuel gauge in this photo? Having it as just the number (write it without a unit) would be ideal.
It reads 0.875
